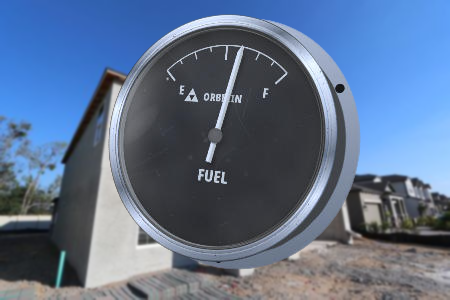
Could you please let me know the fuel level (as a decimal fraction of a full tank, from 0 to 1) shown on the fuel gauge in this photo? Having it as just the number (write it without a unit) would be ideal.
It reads 0.625
